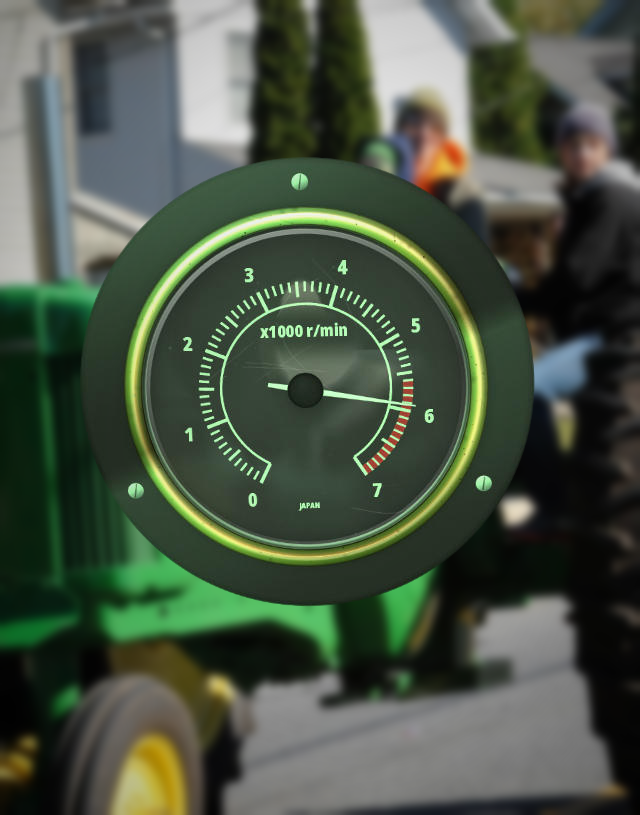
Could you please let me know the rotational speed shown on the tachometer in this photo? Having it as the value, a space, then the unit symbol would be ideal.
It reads 5900 rpm
